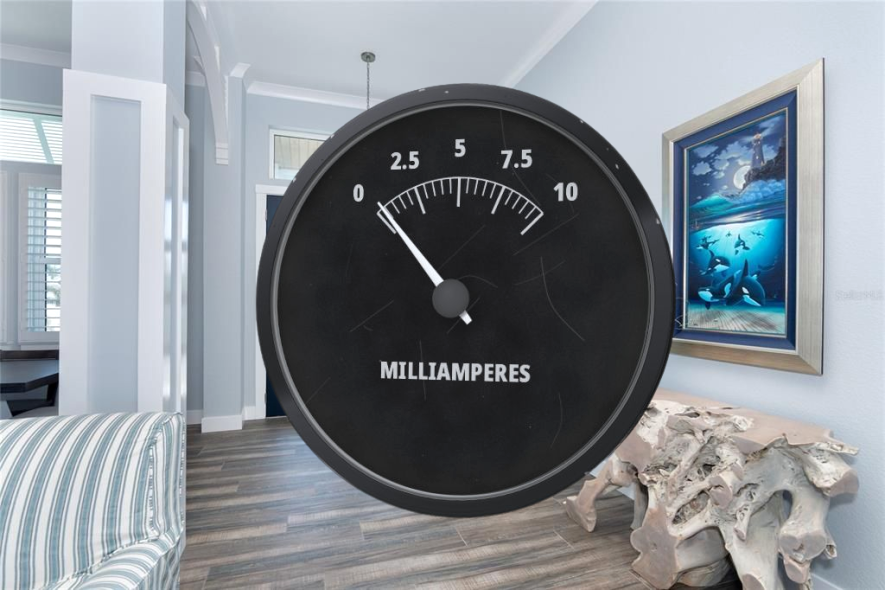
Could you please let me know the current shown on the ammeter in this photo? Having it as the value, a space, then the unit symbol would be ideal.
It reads 0.5 mA
